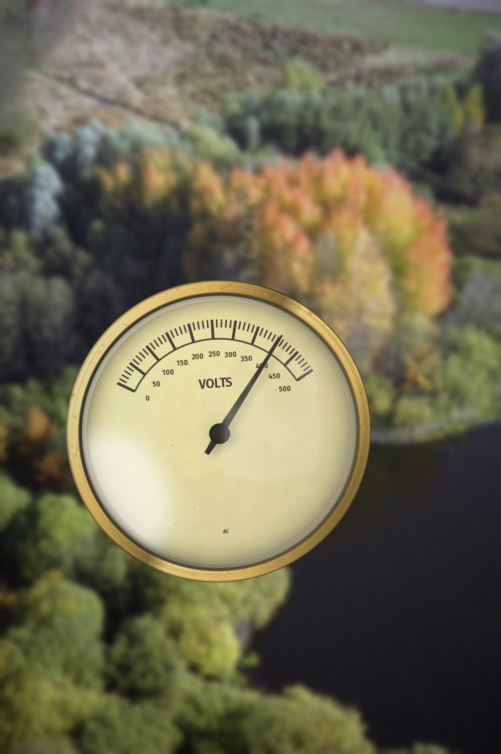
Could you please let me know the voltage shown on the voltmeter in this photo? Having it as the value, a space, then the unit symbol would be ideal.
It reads 400 V
